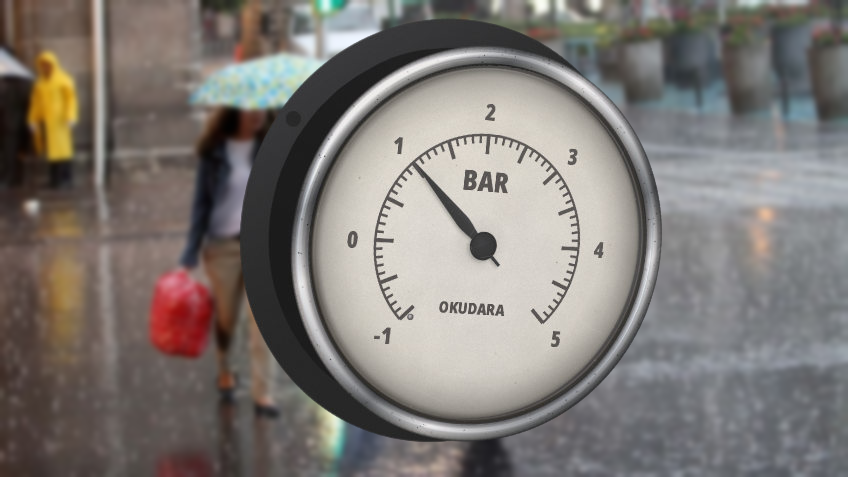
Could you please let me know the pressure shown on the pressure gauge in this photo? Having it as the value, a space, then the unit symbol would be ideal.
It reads 1 bar
